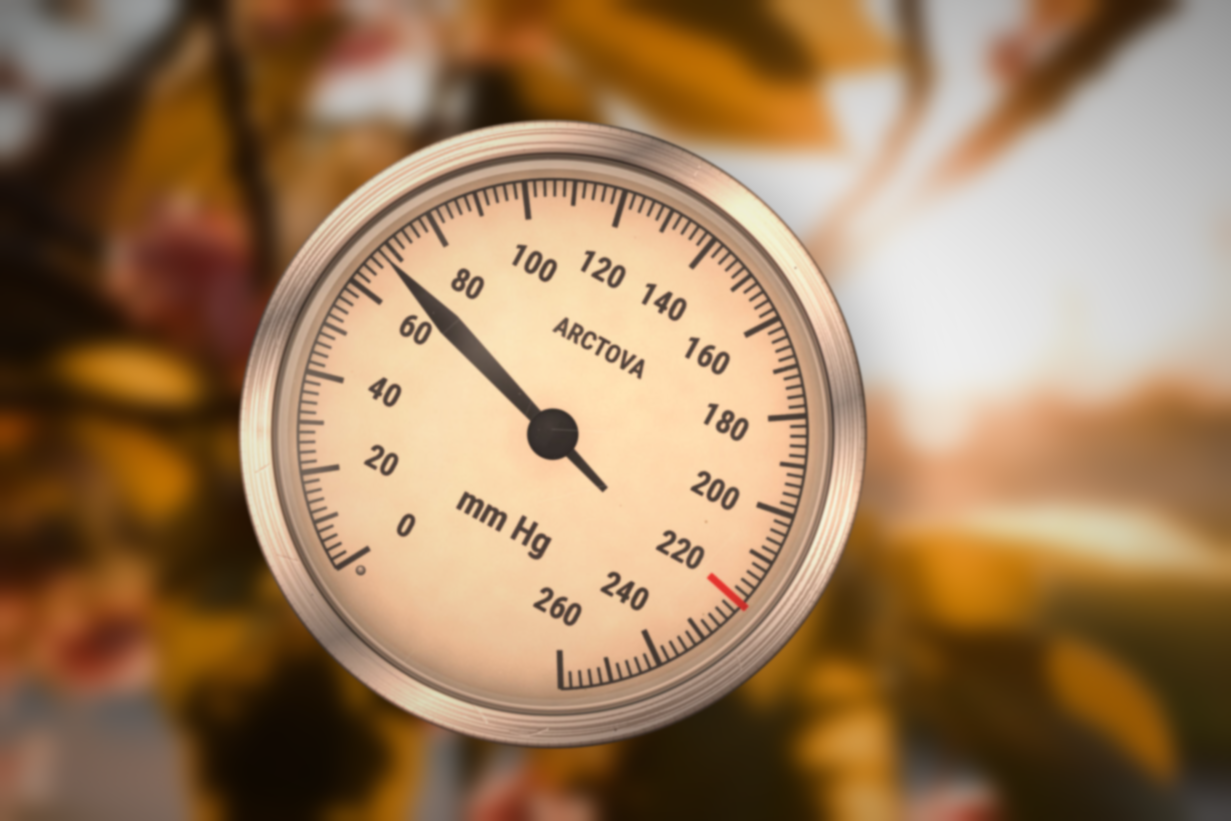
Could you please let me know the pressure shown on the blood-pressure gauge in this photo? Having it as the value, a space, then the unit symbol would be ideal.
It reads 68 mmHg
